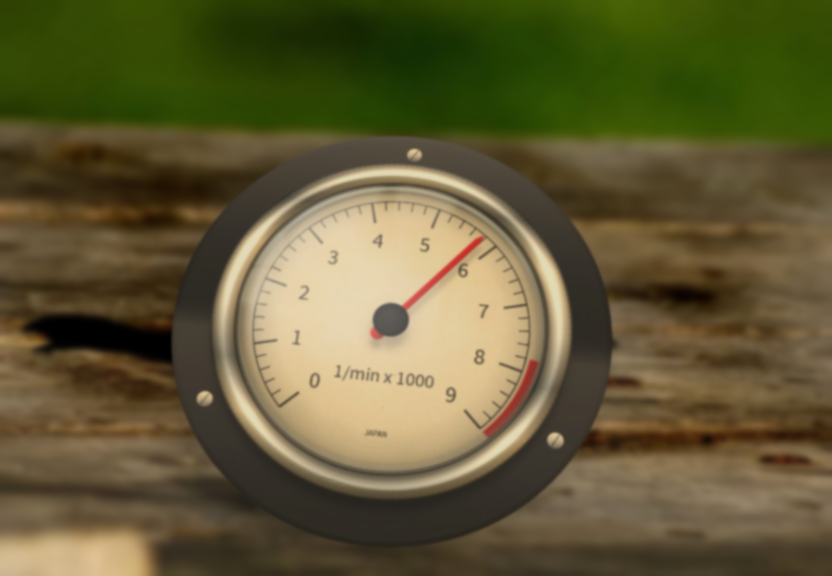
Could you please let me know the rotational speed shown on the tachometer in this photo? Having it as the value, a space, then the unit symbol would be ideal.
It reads 5800 rpm
